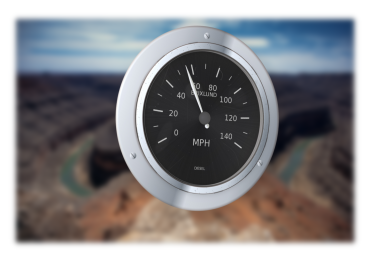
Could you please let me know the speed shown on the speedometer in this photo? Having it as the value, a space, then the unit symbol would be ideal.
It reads 55 mph
